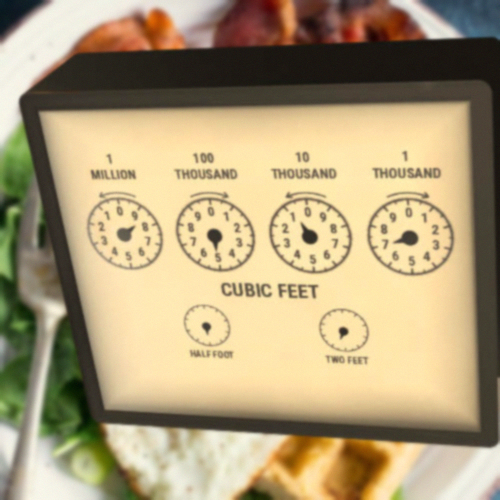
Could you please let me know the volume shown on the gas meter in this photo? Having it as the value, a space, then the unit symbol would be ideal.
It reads 850700 ft³
